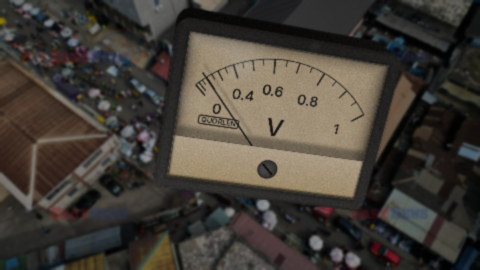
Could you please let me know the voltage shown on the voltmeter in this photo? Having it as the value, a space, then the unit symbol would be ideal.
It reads 0.2 V
